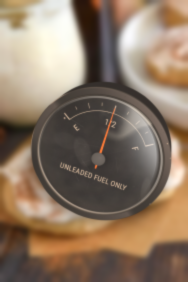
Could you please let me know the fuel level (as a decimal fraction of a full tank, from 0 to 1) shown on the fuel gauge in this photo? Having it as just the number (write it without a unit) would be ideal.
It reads 0.5
